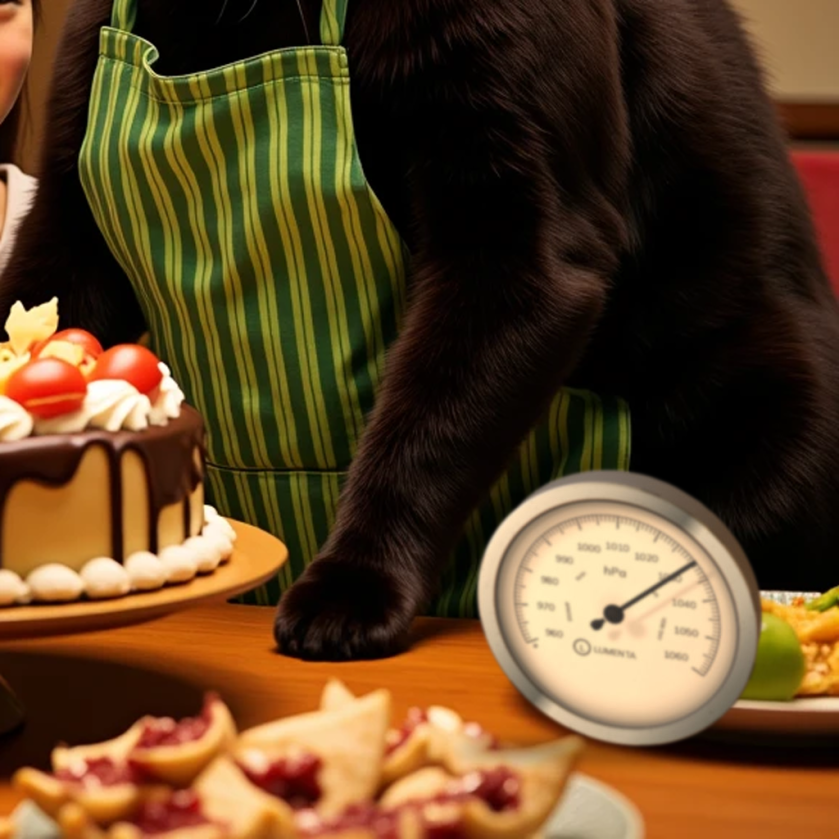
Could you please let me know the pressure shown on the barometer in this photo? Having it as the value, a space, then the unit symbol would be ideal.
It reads 1030 hPa
